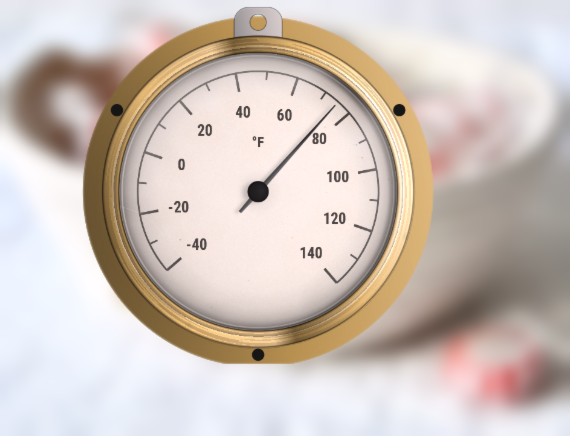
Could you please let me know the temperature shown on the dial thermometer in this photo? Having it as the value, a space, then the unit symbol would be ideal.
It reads 75 °F
